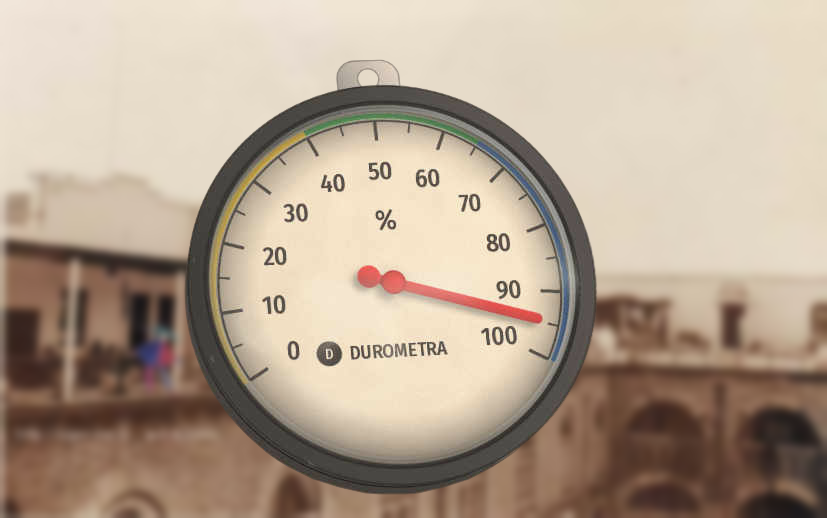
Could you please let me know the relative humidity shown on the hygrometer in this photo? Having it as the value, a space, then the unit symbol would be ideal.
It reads 95 %
